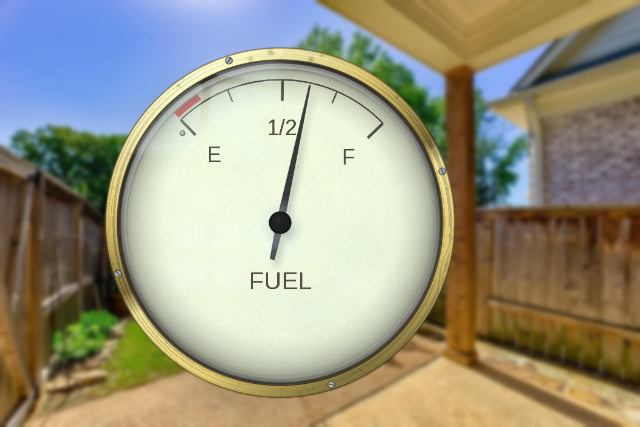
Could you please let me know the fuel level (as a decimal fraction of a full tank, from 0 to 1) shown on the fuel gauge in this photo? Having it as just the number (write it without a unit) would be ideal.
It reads 0.625
